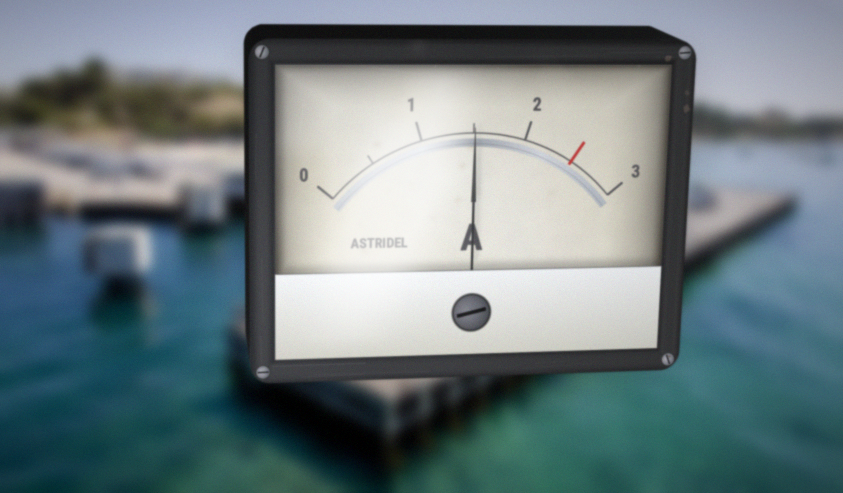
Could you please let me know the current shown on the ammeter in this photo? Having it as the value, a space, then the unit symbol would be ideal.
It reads 1.5 A
